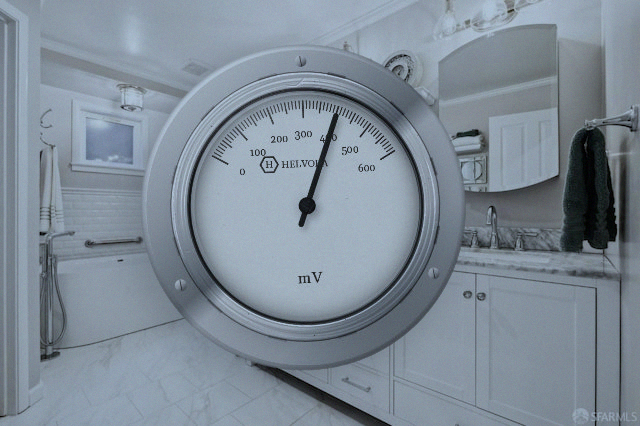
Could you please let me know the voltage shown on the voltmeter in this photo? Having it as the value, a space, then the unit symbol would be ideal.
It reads 400 mV
